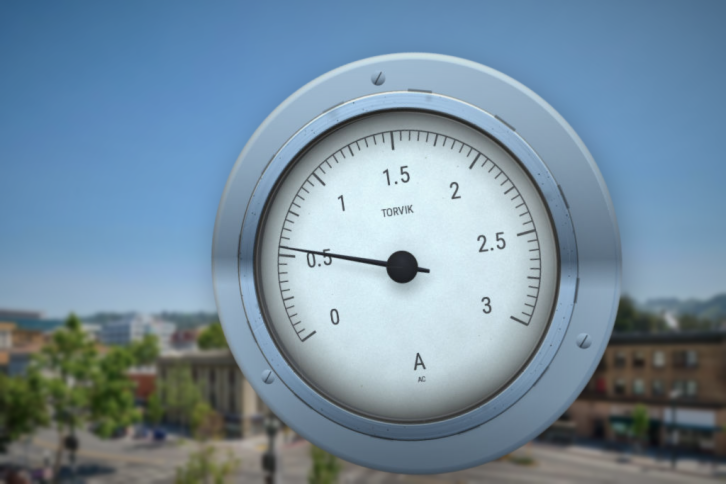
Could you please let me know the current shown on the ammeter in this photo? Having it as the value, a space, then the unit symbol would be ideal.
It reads 0.55 A
